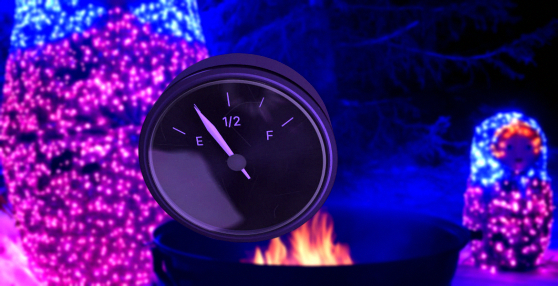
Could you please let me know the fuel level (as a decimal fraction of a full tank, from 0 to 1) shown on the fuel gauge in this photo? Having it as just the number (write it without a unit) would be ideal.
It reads 0.25
